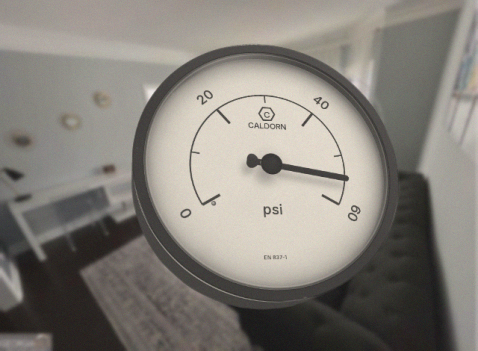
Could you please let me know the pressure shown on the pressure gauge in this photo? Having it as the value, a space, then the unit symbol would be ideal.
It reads 55 psi
